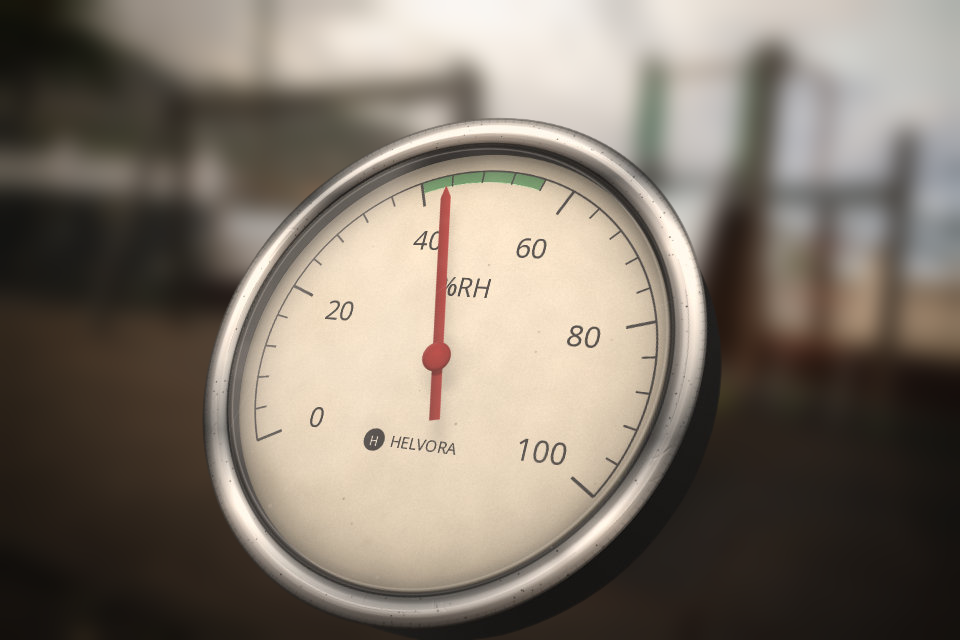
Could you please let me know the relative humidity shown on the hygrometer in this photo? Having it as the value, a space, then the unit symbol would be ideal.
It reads 44 %
